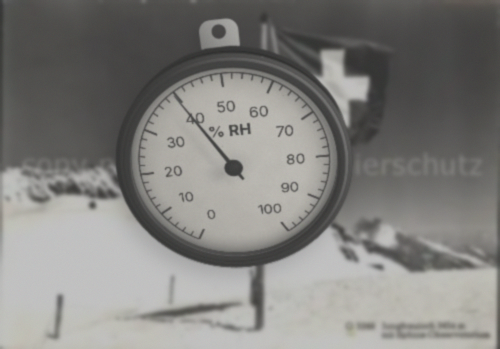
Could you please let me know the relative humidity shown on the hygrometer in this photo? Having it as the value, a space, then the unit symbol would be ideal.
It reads 40 %
